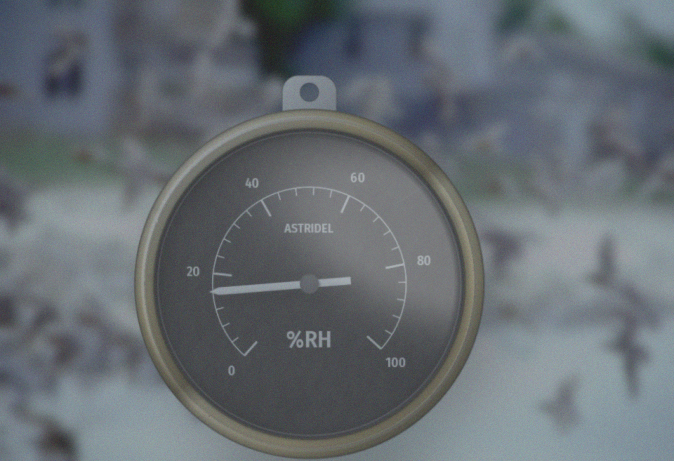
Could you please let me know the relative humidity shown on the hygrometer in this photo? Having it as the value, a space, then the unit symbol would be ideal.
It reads 16 %
